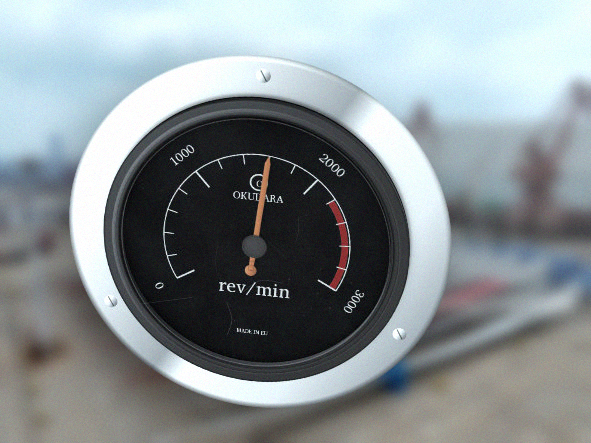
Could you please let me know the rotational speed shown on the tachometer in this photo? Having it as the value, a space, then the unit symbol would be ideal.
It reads 1600 rpm
